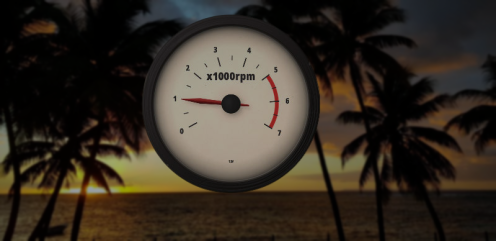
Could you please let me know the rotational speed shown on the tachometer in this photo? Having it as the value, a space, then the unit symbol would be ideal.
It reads 1000 rpm
